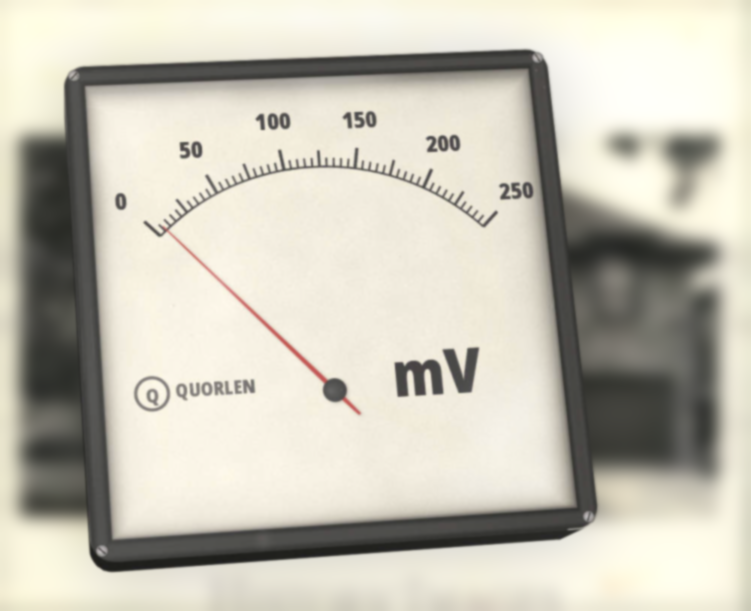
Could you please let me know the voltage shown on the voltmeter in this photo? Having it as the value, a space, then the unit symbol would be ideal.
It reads 5 mV
